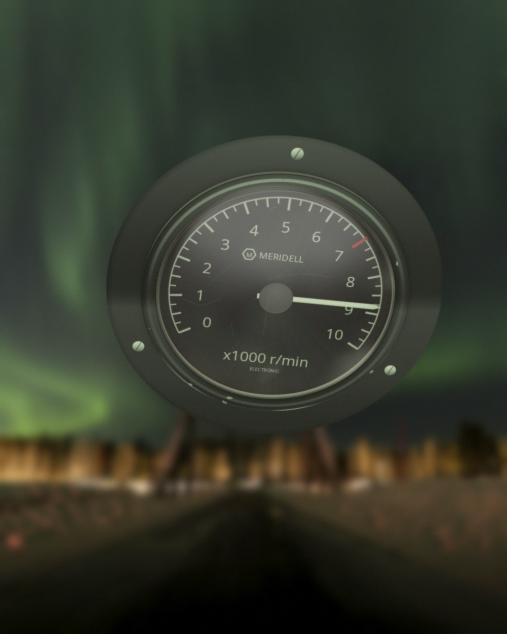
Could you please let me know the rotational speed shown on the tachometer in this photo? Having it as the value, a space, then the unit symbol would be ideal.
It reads 8750 rpm
